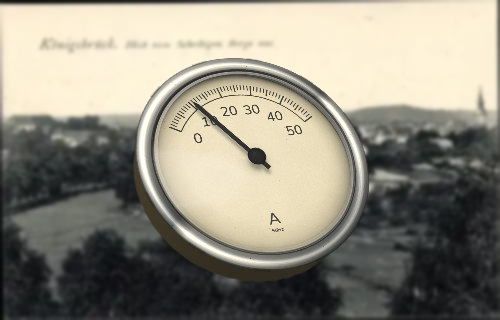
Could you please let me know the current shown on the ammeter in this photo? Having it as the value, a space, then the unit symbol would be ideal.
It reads 10 A
